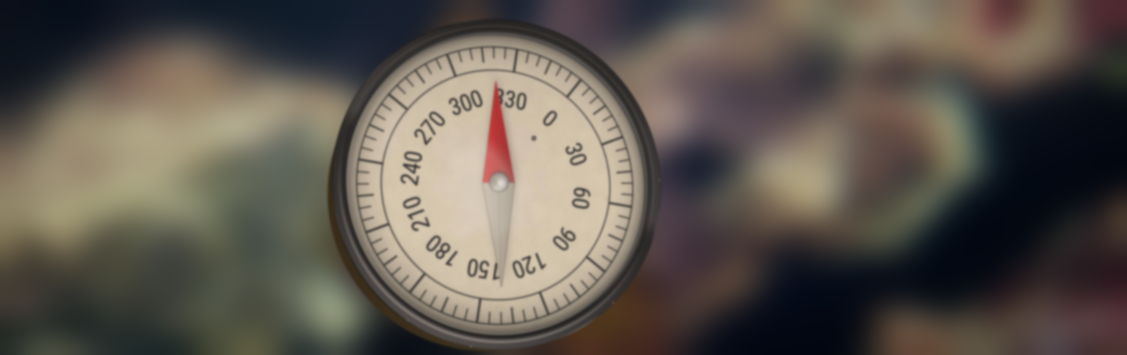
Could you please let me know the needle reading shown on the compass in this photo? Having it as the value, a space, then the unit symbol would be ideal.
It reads 320 °
